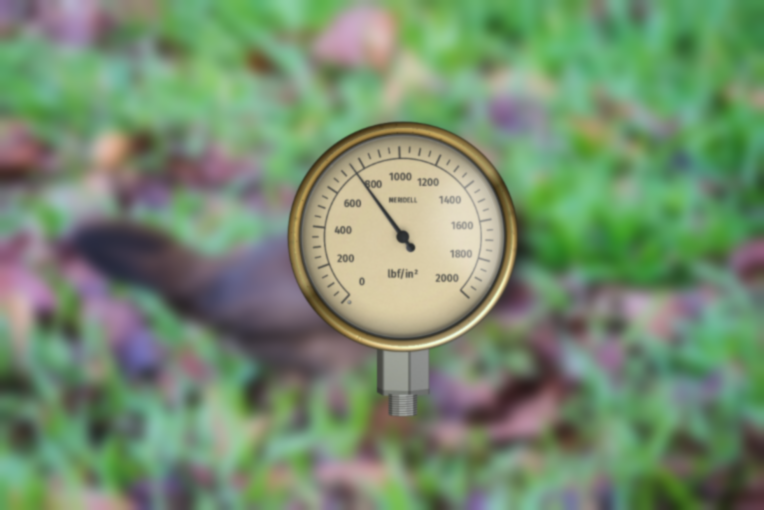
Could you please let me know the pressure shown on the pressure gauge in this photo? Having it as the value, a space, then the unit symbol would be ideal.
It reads 750 psi
